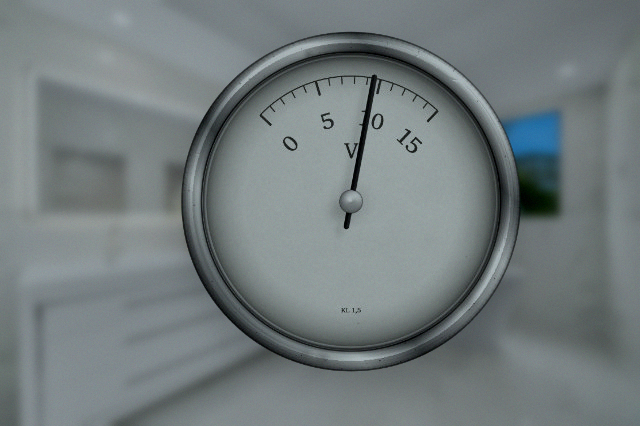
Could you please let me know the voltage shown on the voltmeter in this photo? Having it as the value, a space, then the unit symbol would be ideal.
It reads 9.5 V
